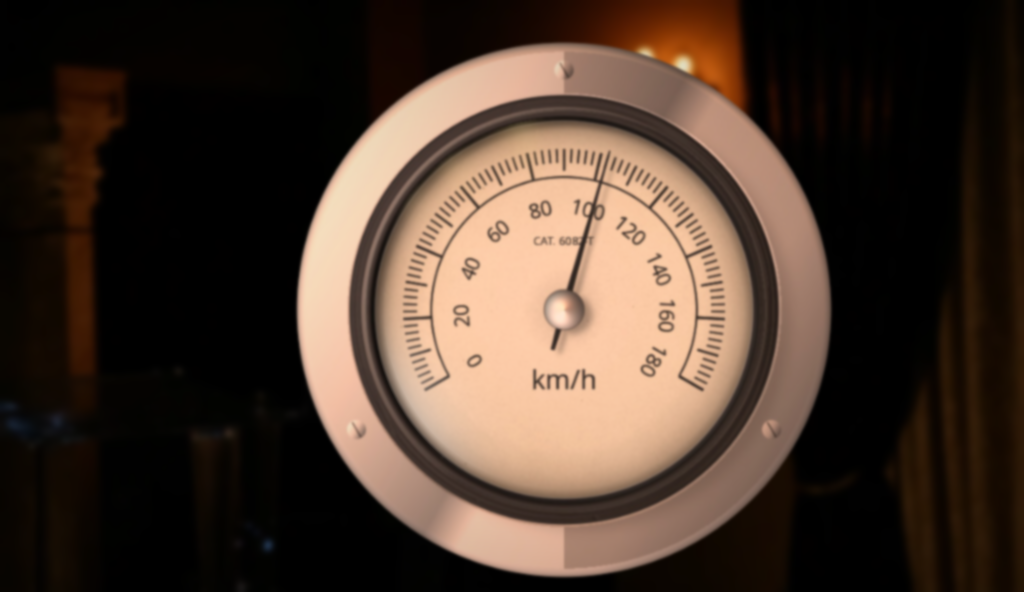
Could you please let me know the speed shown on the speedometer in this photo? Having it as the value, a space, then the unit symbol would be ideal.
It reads 102 km/h
